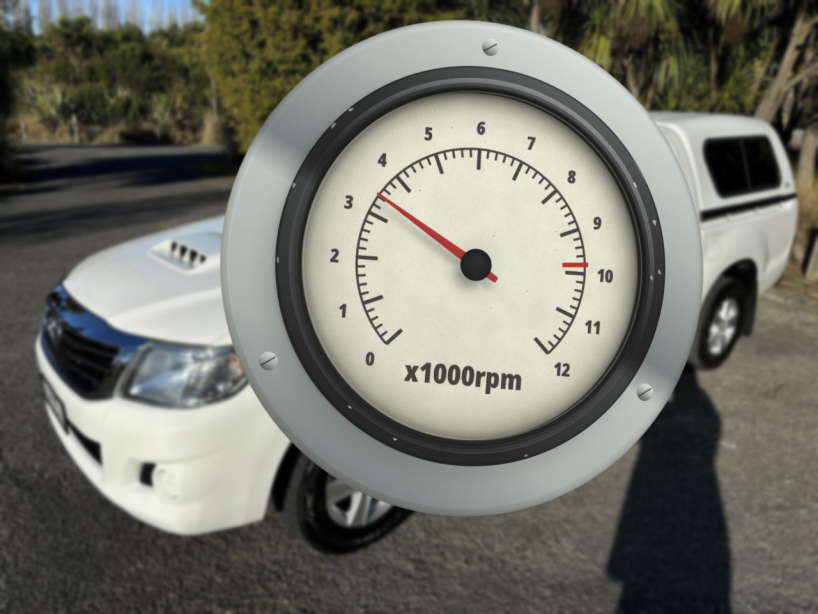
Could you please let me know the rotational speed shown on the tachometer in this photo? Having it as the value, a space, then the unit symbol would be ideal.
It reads 3400 rpm
